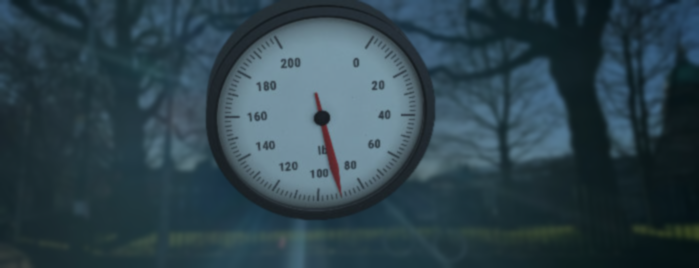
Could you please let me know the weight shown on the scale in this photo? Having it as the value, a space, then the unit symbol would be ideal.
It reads 90 lb
